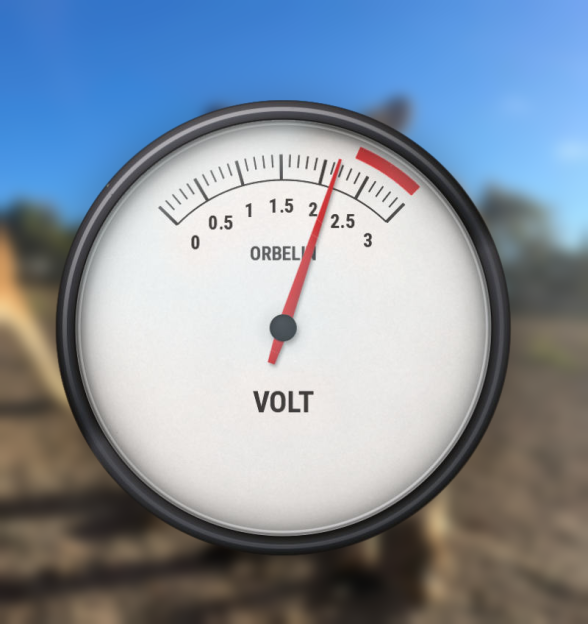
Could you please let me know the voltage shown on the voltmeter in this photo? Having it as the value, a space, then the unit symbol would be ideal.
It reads 2.15 V
